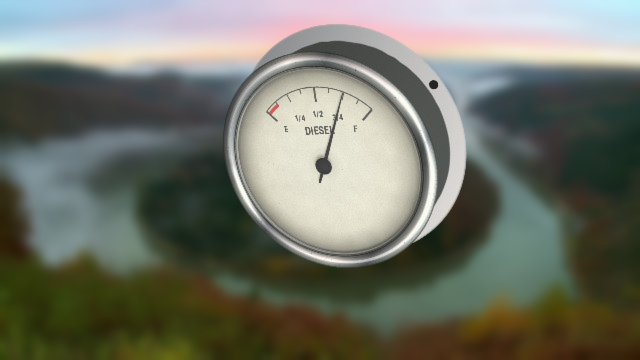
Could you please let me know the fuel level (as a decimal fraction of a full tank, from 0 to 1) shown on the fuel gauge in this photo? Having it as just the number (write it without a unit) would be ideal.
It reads 0.75
